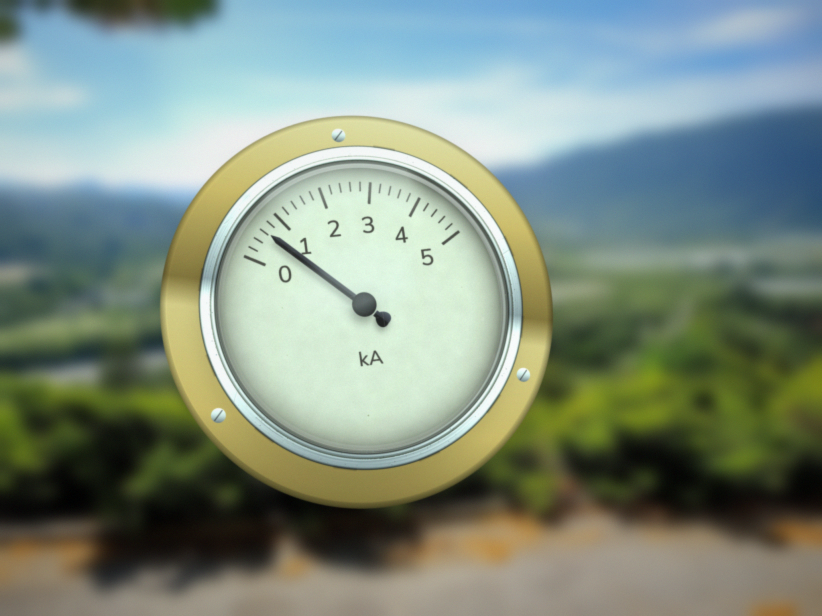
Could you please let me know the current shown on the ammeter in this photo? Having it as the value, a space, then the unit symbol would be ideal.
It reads 0.6 kA
